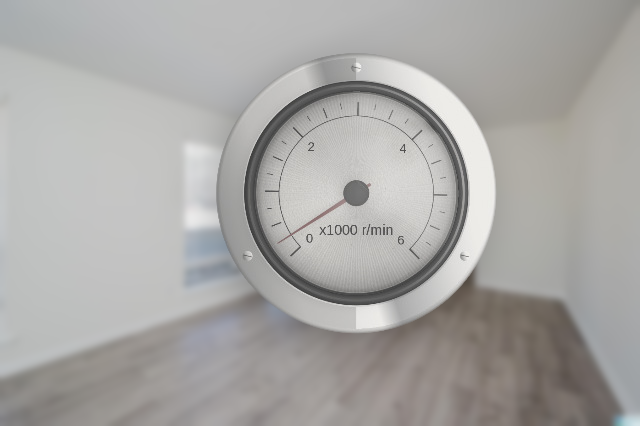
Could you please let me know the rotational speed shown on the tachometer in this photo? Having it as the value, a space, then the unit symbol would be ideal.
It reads 250 rpm
